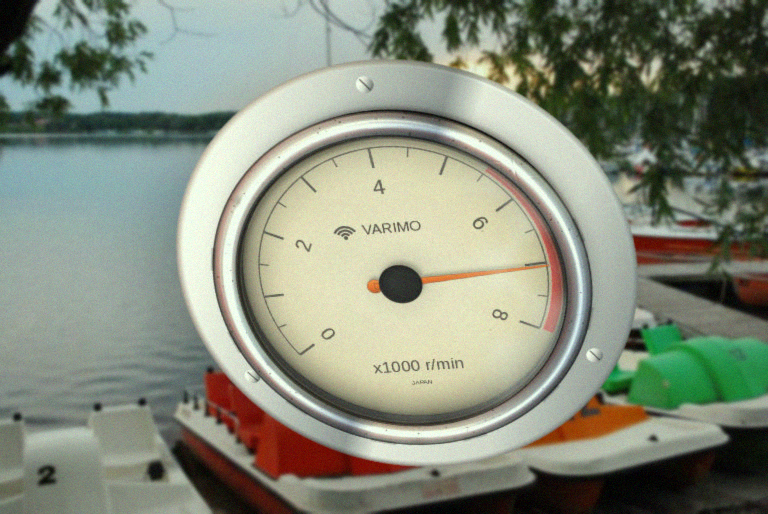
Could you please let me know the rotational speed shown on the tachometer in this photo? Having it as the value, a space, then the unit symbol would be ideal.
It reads 7000 rpm
